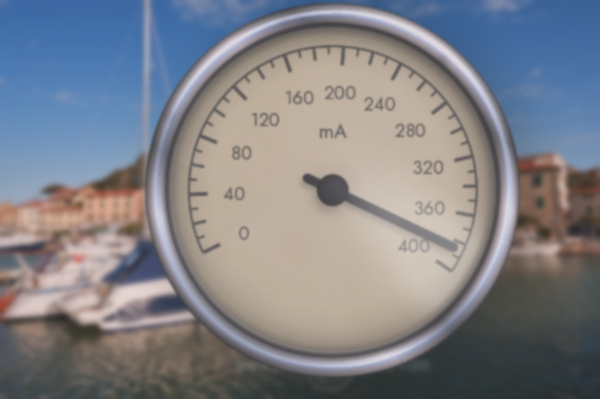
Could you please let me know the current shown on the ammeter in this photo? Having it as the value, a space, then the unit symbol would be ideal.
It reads 385 mA
